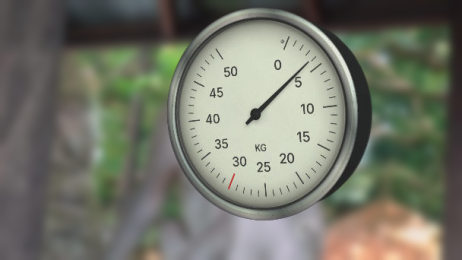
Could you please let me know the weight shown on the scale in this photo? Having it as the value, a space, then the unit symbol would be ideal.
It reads 4 kg
